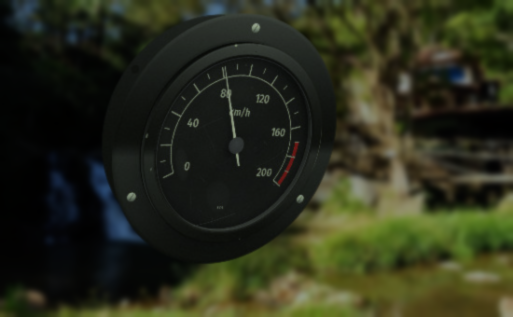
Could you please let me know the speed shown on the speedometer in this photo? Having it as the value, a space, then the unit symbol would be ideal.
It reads 80 km/h
